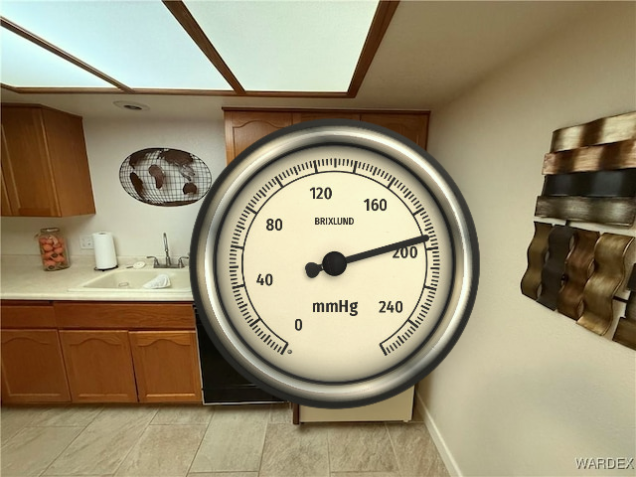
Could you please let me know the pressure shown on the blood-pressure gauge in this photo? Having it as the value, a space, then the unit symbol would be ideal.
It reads 194 mmHg
